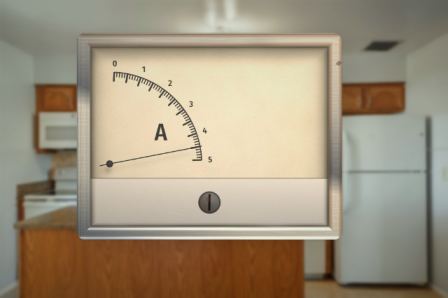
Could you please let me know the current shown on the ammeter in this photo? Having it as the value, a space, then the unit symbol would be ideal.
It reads 4.5 A
